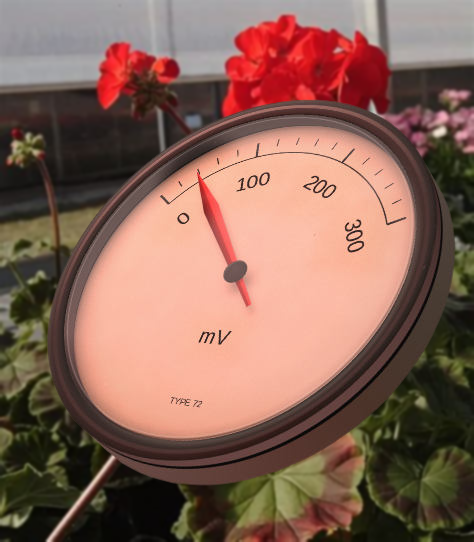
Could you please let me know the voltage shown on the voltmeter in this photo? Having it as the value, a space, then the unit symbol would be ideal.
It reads 40 mV
